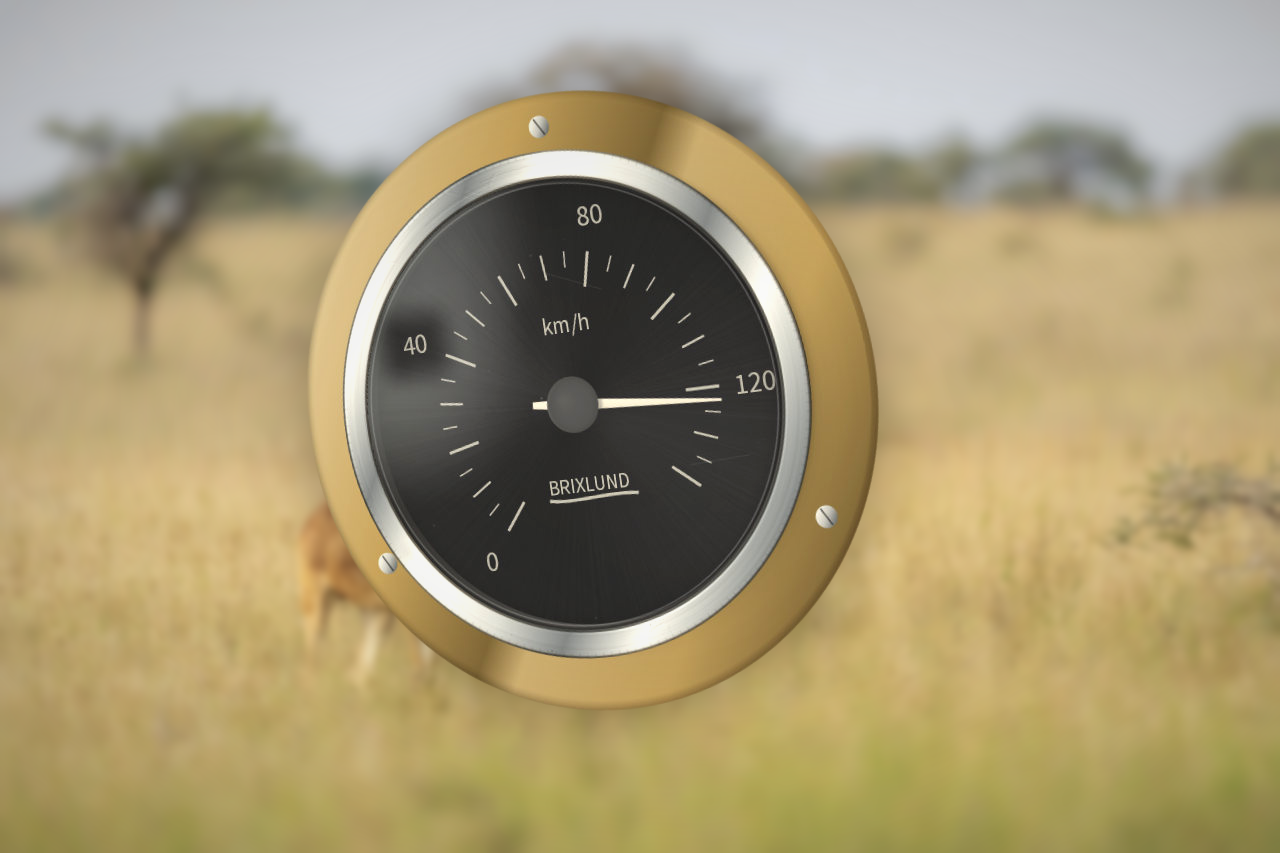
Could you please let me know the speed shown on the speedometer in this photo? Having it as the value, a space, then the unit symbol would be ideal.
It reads 122.5 km/h
